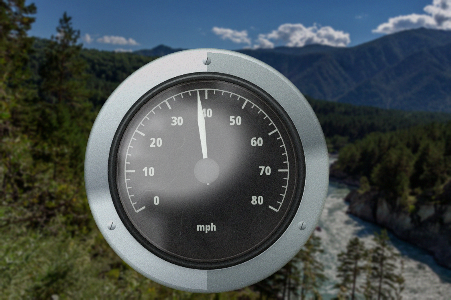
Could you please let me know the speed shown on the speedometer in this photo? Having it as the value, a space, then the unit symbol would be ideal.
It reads 38 mph
